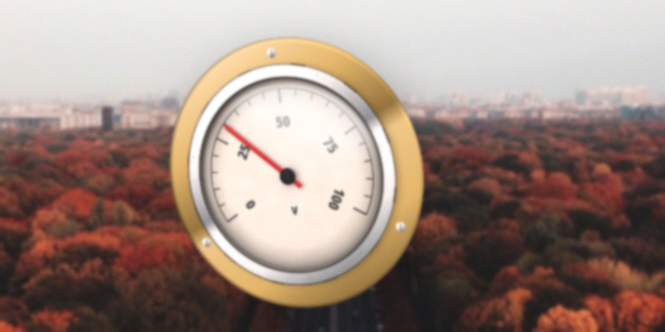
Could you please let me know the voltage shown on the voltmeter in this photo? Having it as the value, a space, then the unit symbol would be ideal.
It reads 30 V
